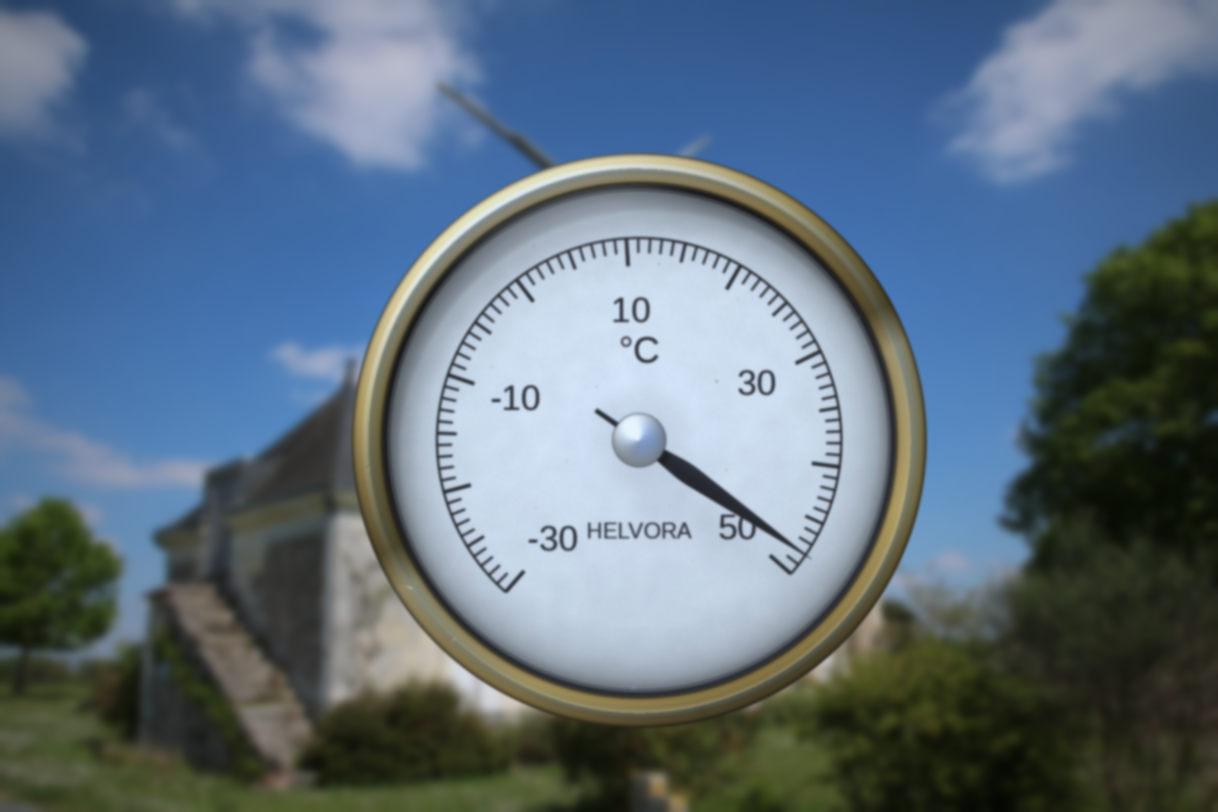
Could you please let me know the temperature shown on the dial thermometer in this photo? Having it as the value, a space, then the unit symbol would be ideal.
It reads 48 °C
